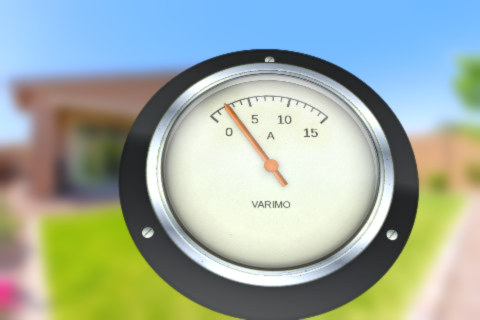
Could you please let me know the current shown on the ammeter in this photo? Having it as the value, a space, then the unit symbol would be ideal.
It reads 2 A
